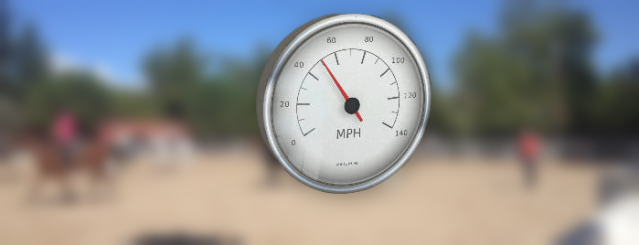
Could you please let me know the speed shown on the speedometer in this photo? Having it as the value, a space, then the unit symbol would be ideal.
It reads 50 mph
